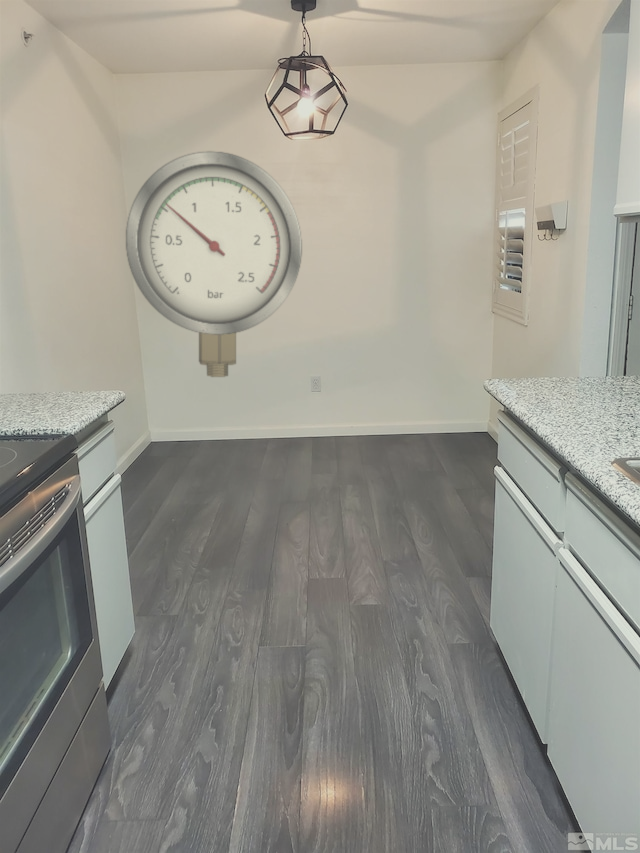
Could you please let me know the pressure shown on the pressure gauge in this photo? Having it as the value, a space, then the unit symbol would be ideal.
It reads 0.8 bar
